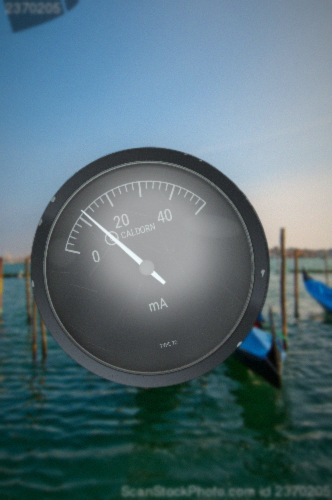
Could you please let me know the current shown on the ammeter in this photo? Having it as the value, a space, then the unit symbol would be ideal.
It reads 12 mA
